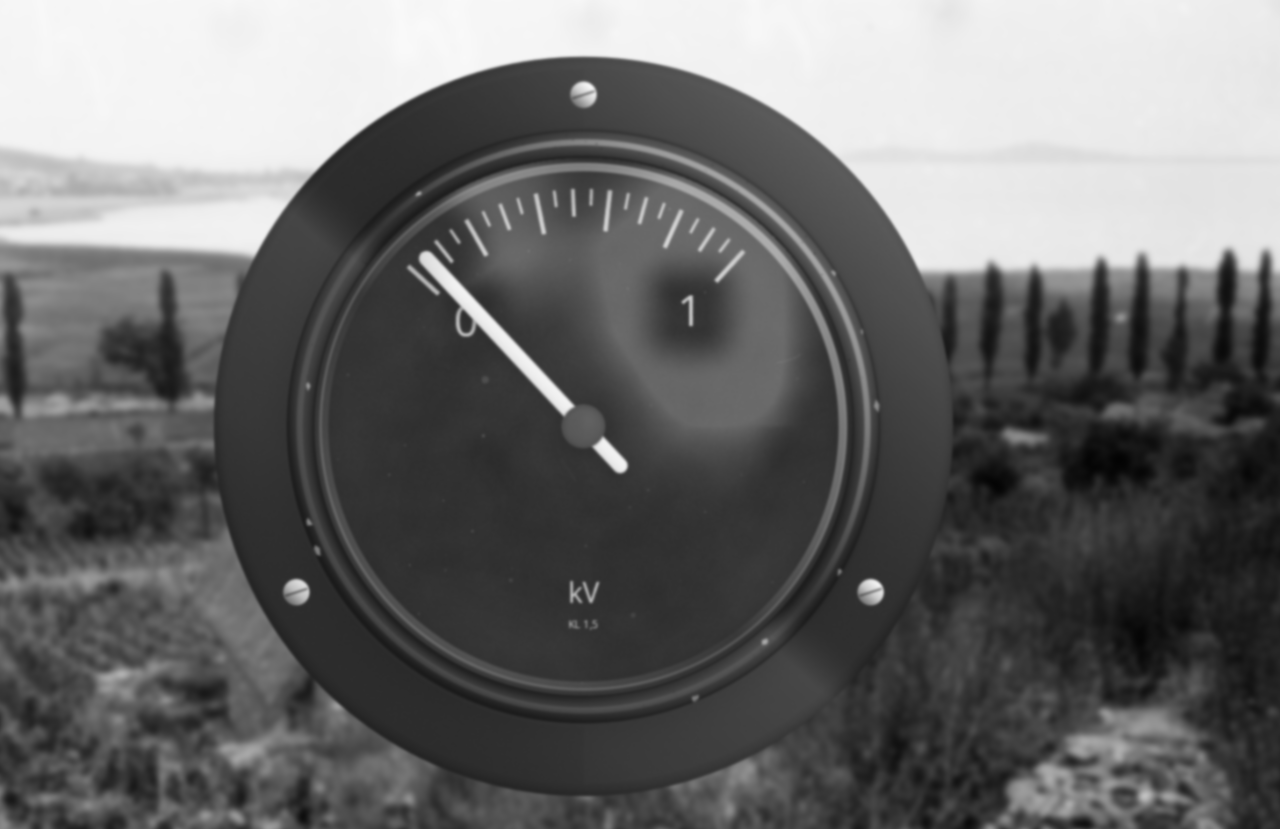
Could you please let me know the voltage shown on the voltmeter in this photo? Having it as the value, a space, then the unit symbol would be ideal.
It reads 0.05 kV
